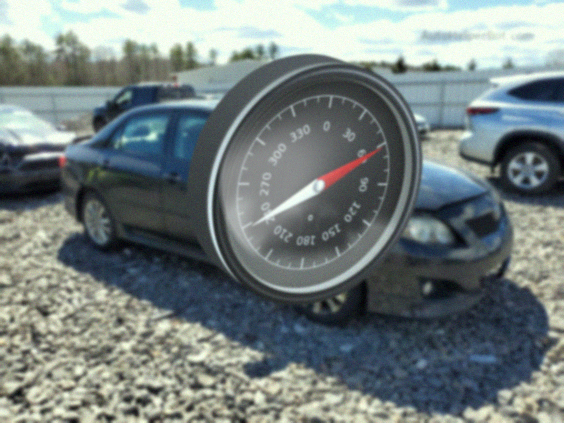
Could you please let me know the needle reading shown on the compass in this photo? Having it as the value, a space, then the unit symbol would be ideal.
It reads 60 °
